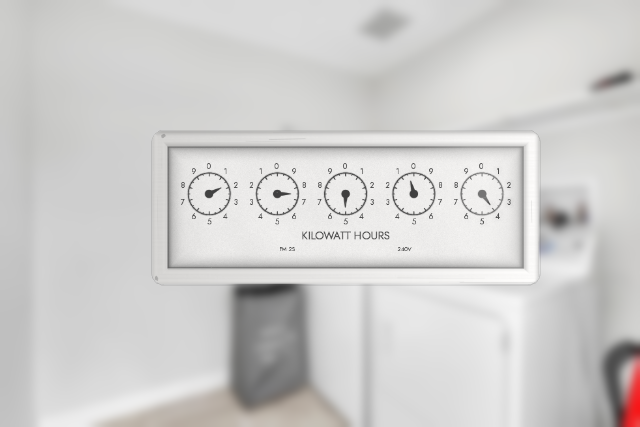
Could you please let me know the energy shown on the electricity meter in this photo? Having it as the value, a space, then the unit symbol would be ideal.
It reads 17504 kWh
